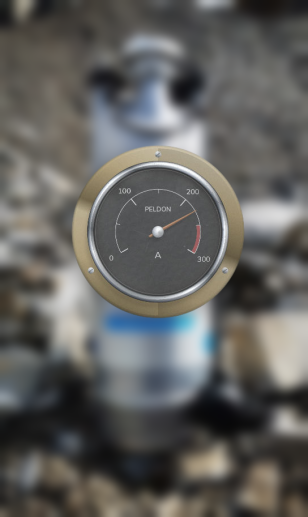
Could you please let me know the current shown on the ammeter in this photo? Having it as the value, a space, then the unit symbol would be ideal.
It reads 225 A
